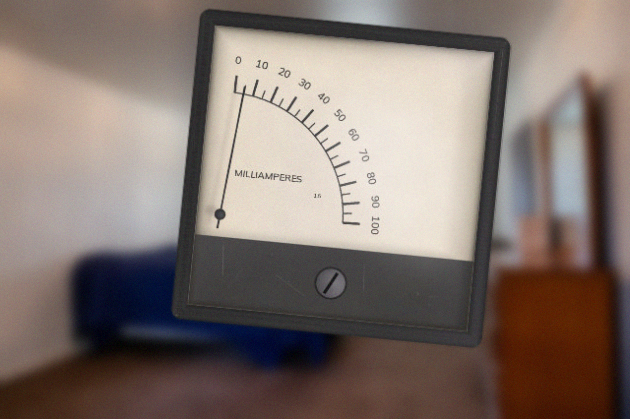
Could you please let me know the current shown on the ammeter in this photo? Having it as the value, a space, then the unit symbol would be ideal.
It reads 5 mA
